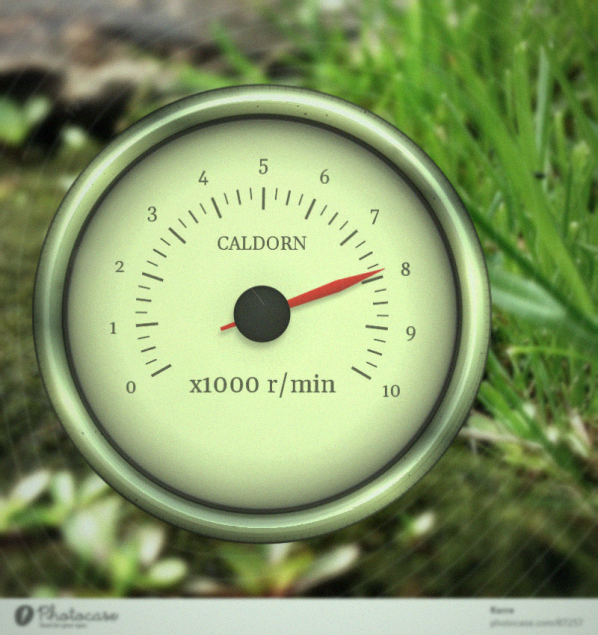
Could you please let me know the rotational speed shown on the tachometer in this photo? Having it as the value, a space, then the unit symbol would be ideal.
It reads 7875 rpm
